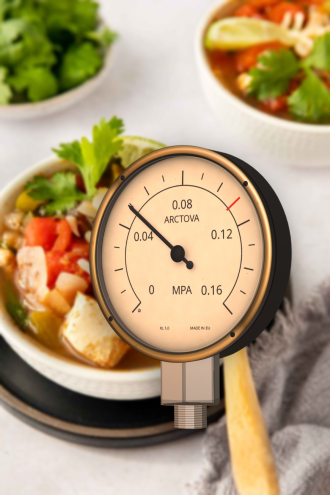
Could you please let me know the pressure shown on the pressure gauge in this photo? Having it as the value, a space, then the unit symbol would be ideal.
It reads 0.05 MPa
